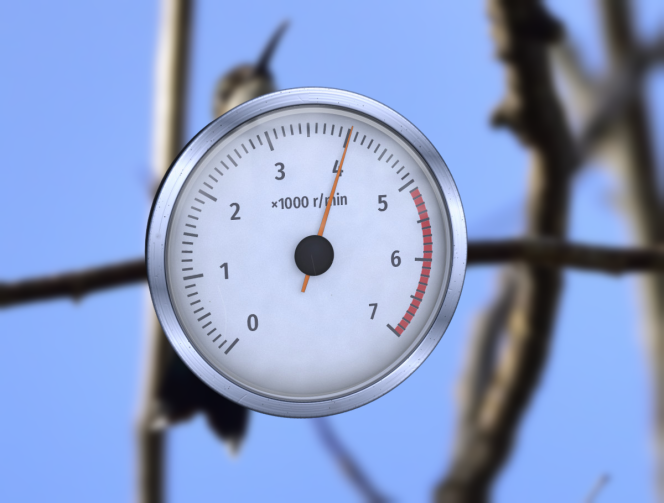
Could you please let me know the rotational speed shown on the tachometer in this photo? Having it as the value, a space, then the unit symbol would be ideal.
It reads 4000 rpm
